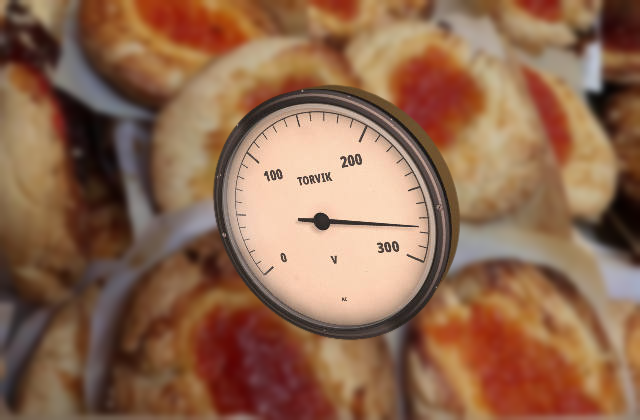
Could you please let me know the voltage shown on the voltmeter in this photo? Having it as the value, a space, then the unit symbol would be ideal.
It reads 275 V
